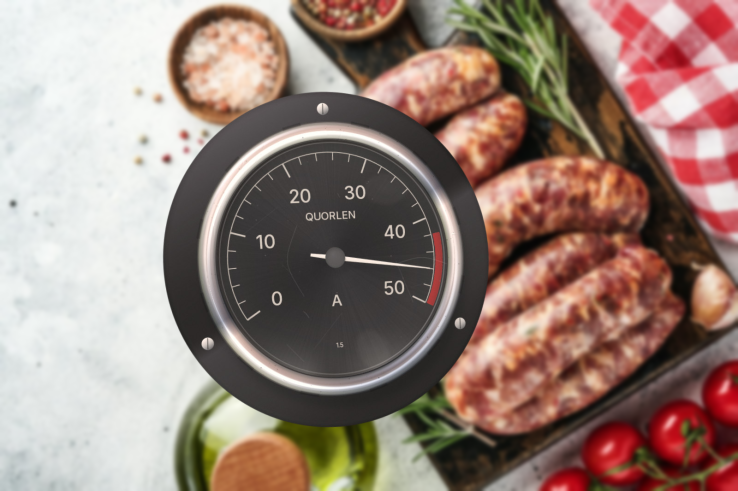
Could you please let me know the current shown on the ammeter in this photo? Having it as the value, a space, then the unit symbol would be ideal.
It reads 46 A
